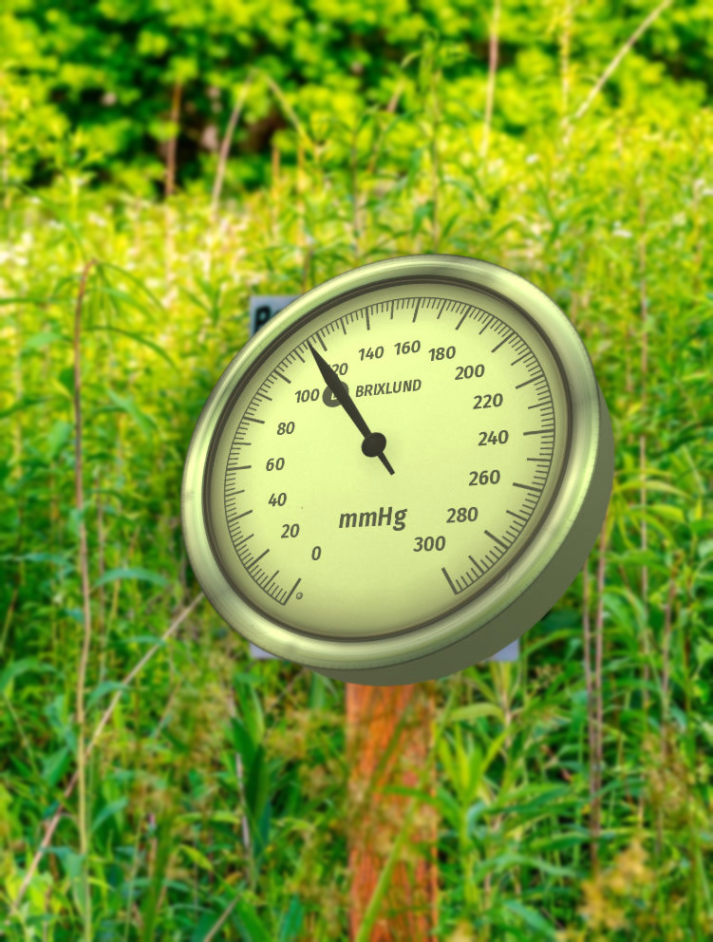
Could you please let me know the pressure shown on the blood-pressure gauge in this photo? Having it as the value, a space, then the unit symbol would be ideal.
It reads 116 mmHg
